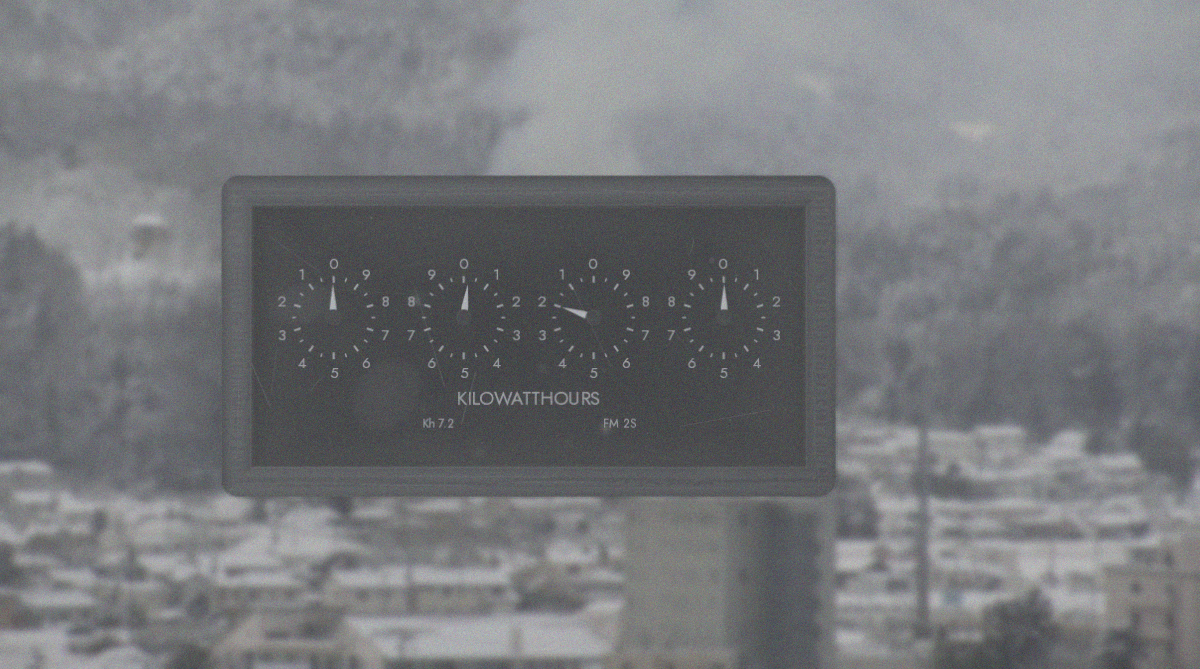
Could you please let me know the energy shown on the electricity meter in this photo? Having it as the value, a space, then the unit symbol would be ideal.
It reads 20 kWh
